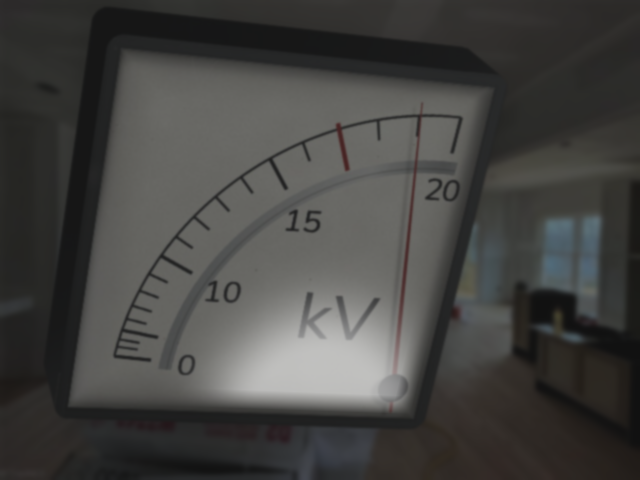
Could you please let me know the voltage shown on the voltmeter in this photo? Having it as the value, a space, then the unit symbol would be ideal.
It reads 19 kV
